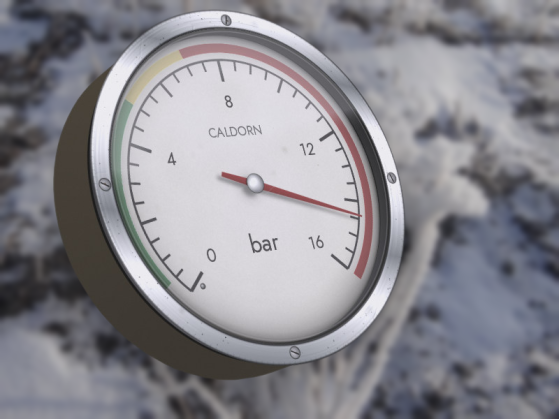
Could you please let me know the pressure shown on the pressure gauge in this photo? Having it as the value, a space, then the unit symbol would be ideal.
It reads 14.5 bar
